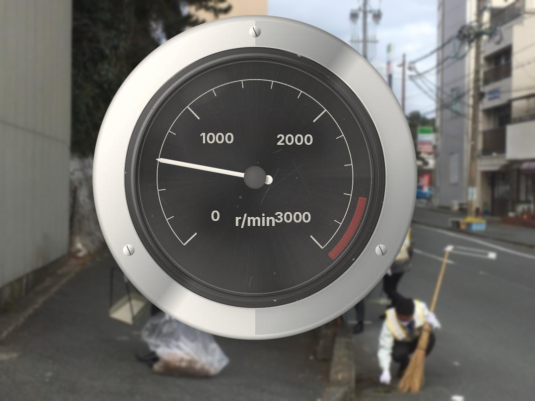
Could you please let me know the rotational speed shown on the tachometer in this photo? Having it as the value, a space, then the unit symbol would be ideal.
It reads 600 rpm
